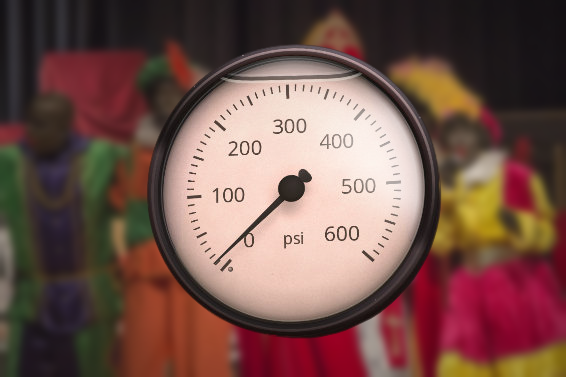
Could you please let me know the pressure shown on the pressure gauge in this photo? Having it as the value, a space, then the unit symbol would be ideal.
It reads 10 psi
